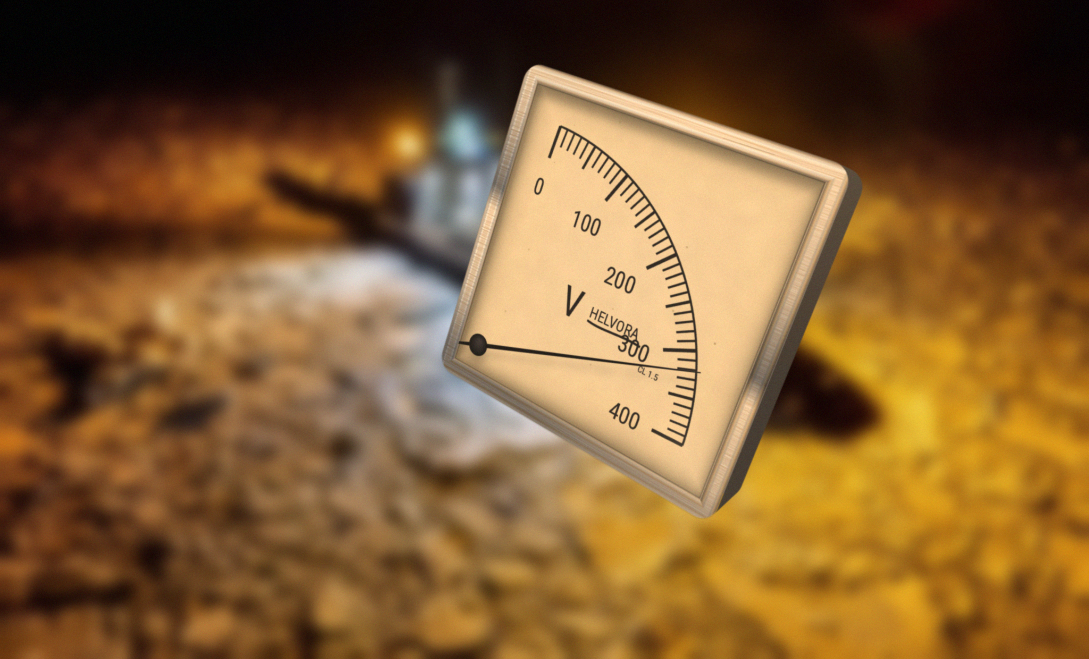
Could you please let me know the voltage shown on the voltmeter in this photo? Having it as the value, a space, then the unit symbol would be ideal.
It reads 320 V
